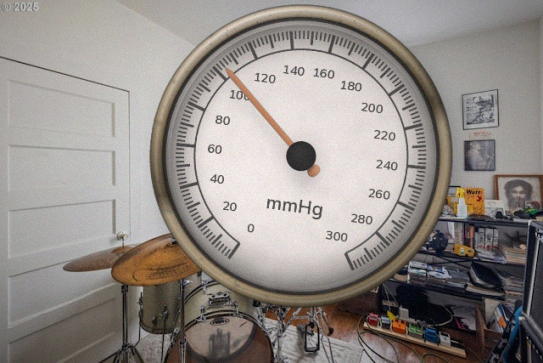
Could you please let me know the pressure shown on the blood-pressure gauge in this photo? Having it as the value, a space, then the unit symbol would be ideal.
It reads 104 mmHg
